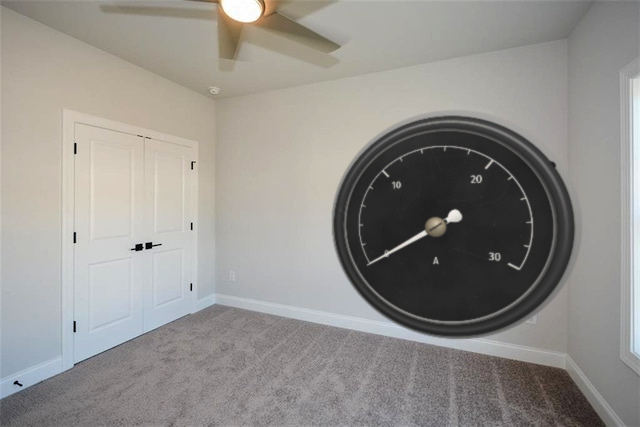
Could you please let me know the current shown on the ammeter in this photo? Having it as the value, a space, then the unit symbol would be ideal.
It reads 0 A
